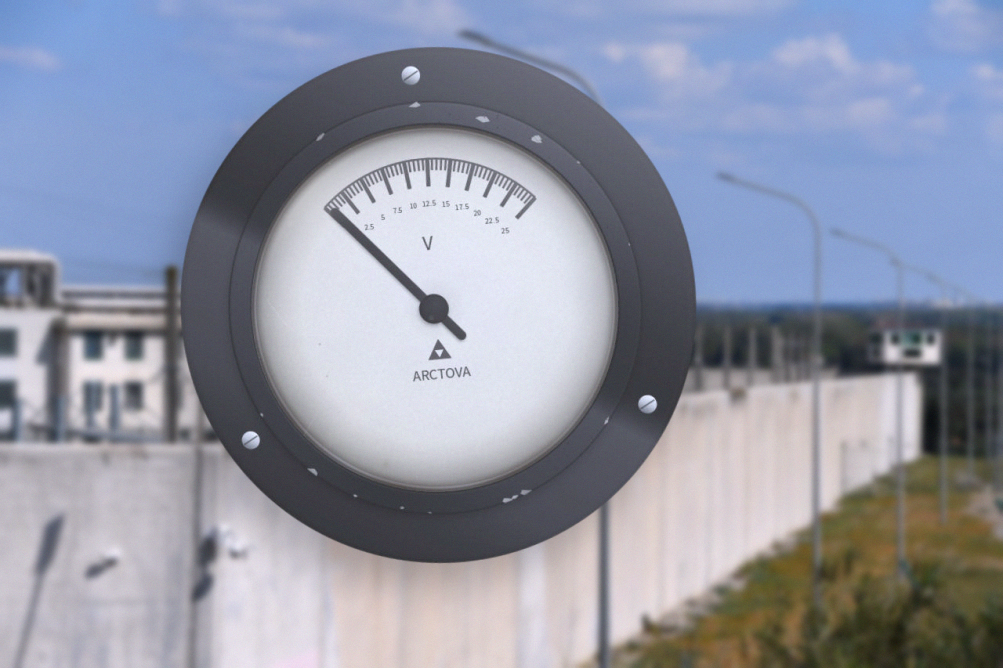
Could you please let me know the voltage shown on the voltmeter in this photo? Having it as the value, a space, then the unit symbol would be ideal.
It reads 0.5 V
